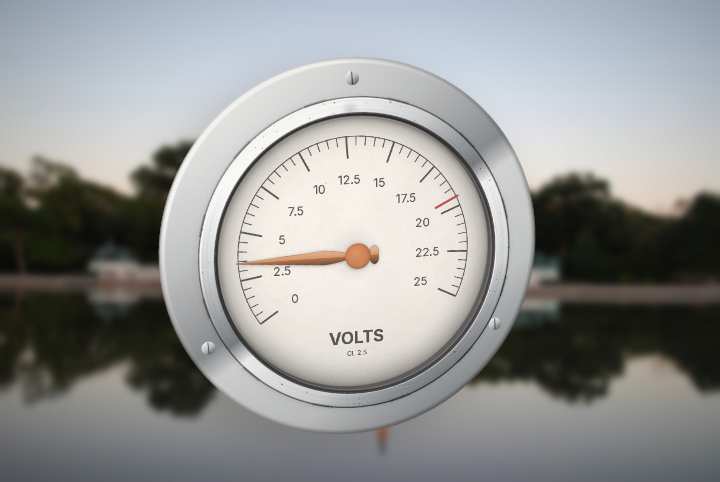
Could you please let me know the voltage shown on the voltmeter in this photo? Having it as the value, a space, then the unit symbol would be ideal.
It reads 3.5 V
